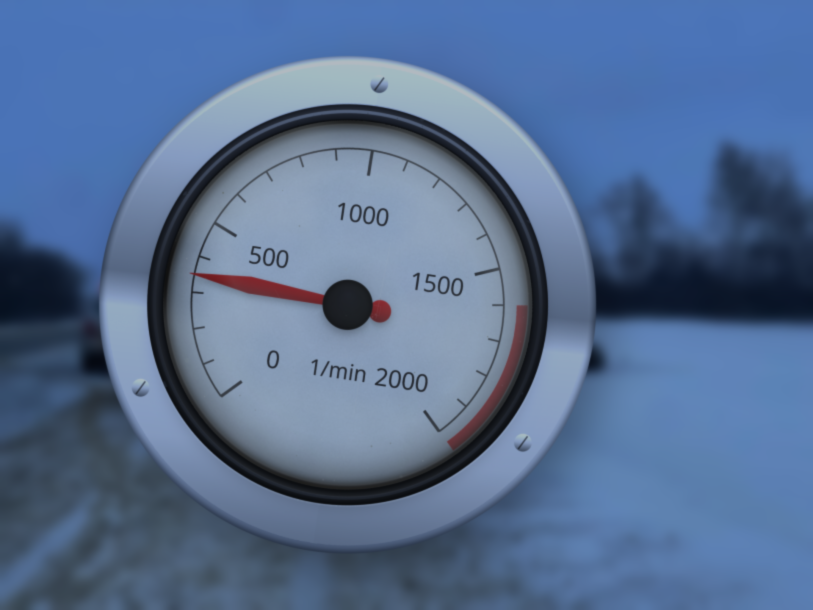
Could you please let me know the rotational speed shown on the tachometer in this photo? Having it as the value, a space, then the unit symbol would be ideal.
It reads 350 rpm
